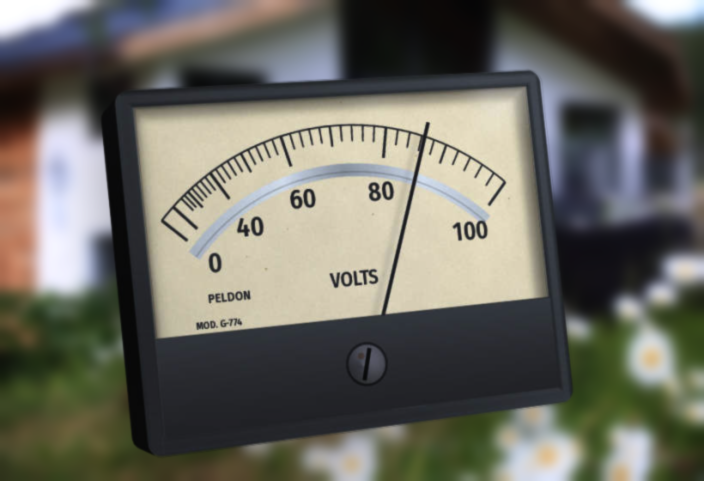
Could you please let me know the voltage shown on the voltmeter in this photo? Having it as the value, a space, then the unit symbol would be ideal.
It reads 86 V
